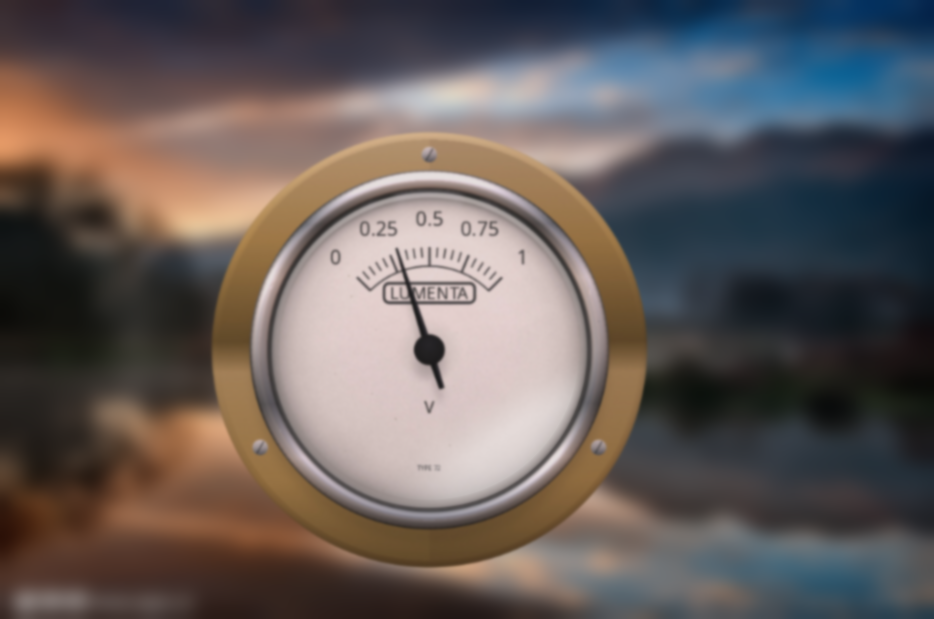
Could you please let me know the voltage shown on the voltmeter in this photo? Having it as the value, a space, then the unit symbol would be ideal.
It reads 0.3 V
